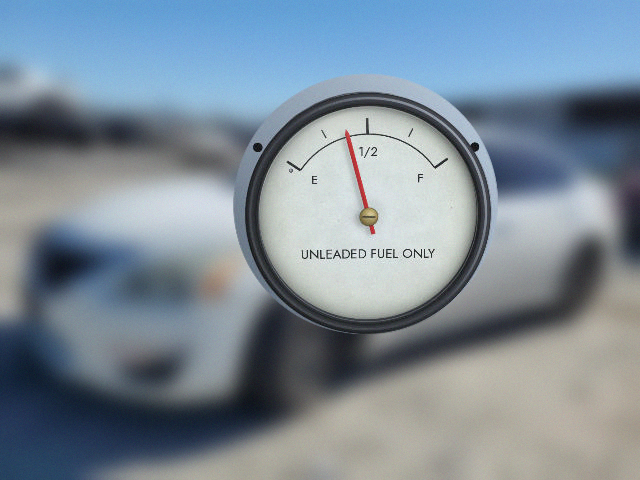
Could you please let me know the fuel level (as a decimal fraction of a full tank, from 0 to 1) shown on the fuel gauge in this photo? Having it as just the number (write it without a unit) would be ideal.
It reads 0.375
